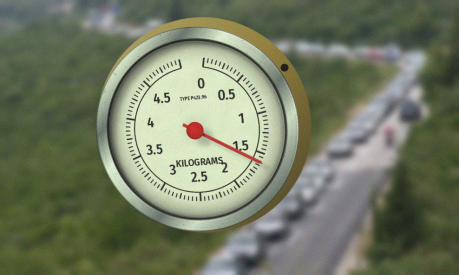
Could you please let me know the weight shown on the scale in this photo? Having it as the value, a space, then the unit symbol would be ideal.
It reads 1.6 kg
